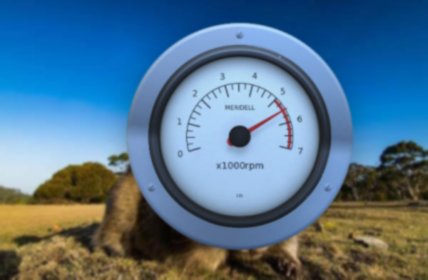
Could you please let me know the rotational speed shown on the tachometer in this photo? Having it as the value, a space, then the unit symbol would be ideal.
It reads 5500 rpm
